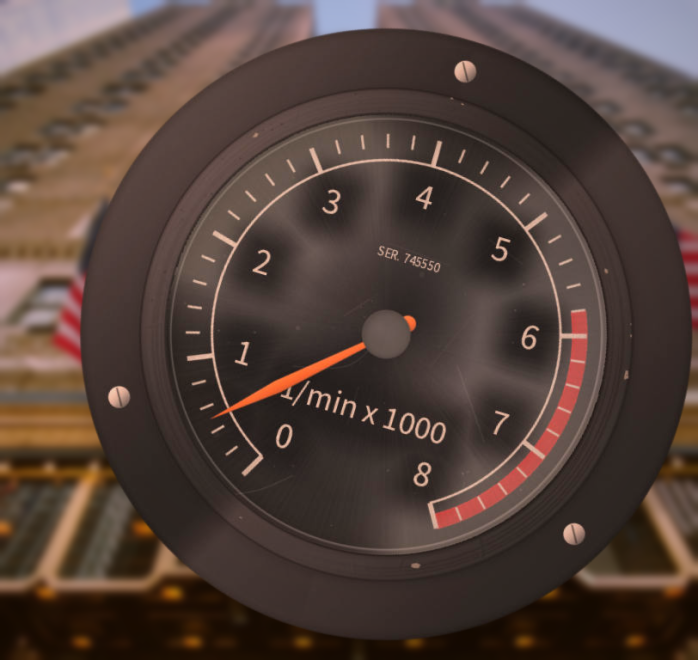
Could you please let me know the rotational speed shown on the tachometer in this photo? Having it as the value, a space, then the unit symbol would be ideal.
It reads 500 rpm
